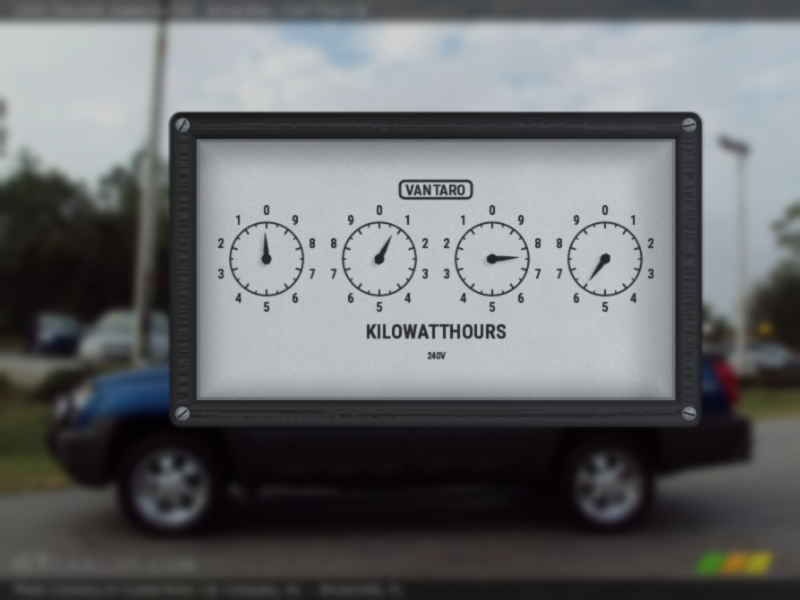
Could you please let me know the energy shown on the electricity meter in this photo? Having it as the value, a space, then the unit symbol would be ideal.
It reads 76 kWh
